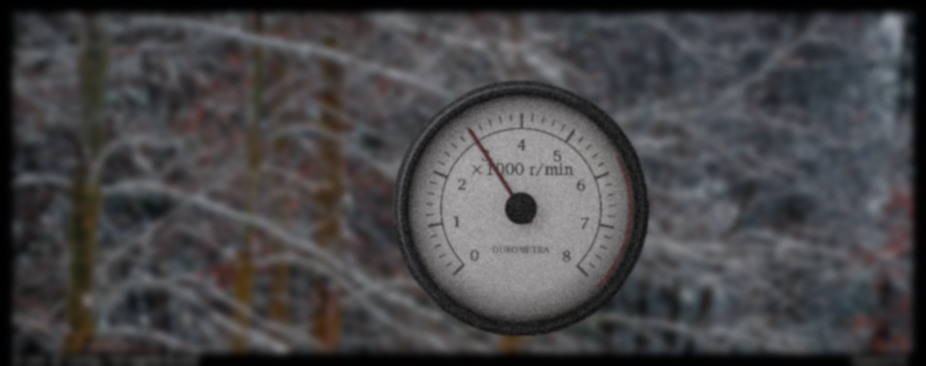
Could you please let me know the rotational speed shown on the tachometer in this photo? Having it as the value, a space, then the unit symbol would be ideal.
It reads 3000 rpm
